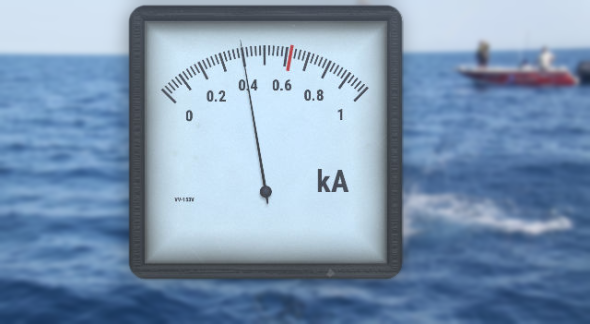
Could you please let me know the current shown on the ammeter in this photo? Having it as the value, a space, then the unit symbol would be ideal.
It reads 0.4 kA
